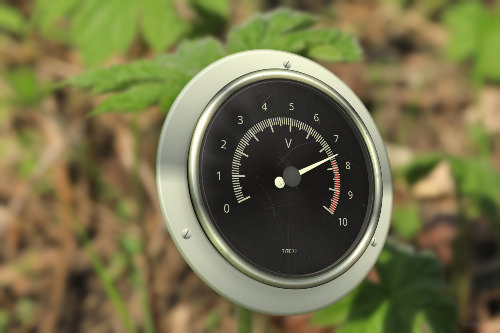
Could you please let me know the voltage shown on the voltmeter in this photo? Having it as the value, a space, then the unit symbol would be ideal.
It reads 7.5 V
